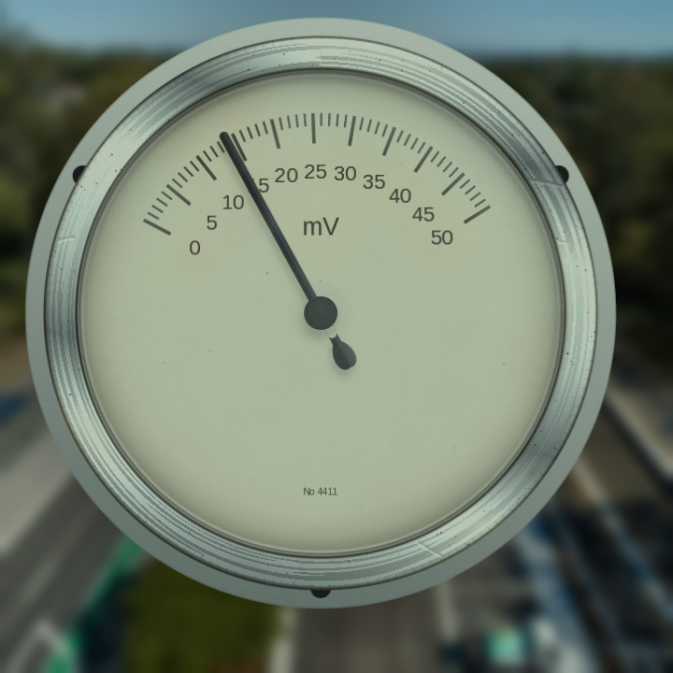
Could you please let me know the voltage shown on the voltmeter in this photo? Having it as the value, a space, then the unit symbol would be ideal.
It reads 14 mV
